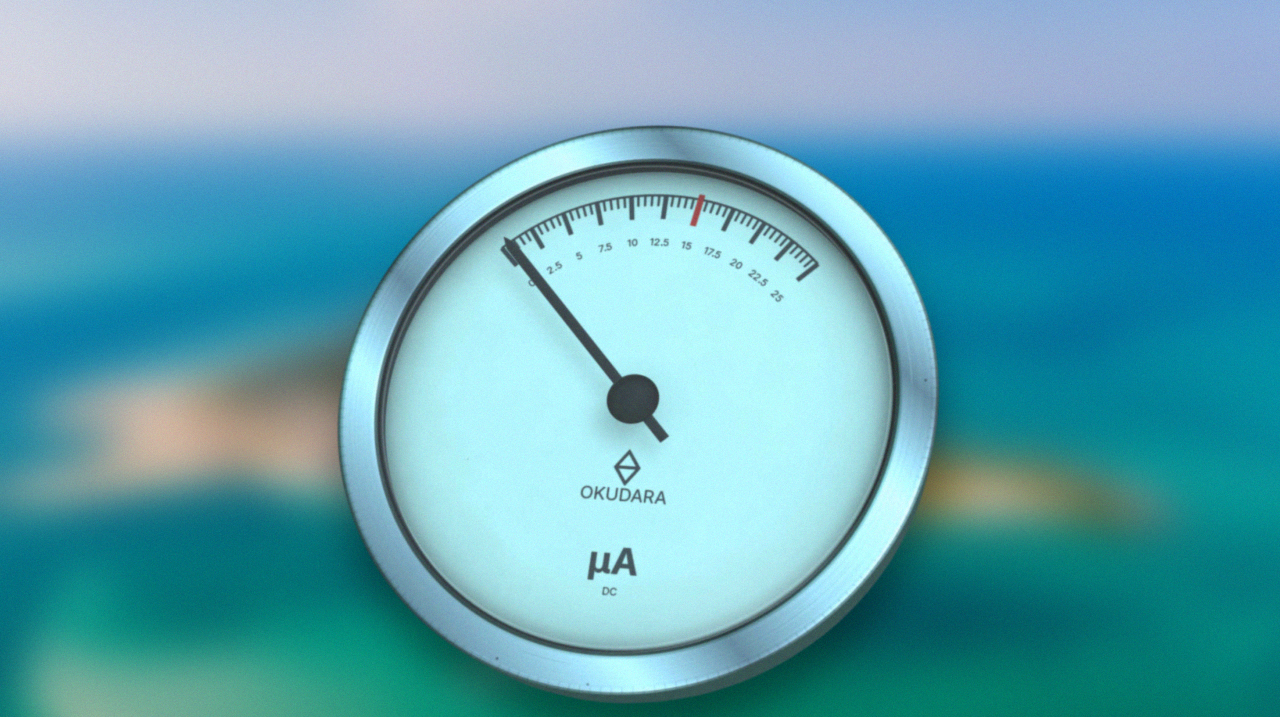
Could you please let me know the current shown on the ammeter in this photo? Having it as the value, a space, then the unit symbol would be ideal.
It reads 0.5 µA
